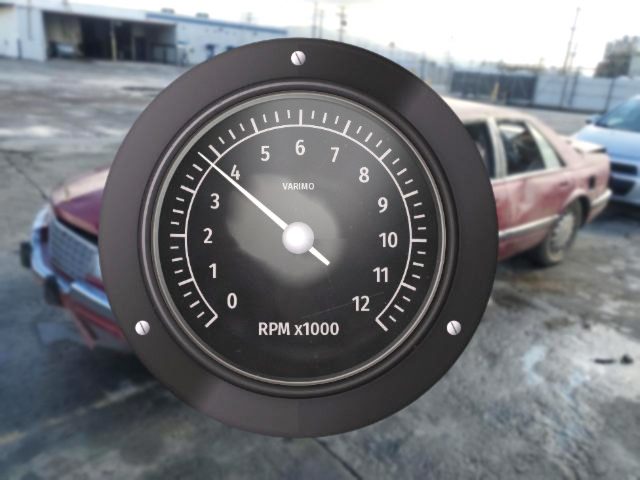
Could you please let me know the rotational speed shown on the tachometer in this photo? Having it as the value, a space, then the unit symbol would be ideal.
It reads 3750 rpm
